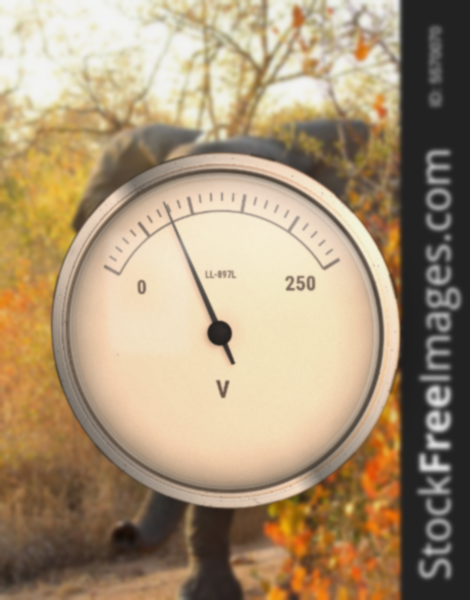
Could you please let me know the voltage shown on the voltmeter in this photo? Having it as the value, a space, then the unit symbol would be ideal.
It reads 80 V
